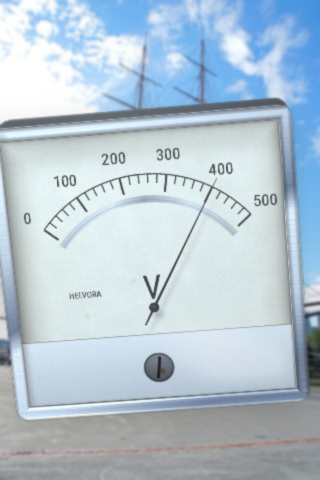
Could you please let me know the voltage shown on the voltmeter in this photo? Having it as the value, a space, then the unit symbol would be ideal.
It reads 400 V
